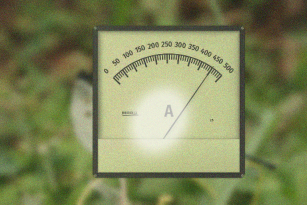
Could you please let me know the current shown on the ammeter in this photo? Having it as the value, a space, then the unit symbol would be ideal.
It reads 450 A
